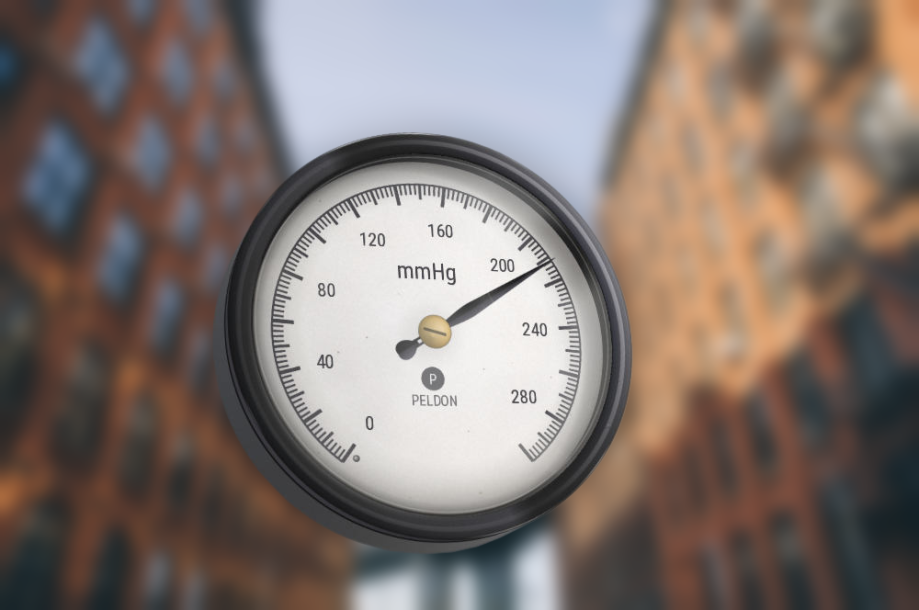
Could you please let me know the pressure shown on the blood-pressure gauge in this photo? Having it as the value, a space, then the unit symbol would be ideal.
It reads 212 mmHg
